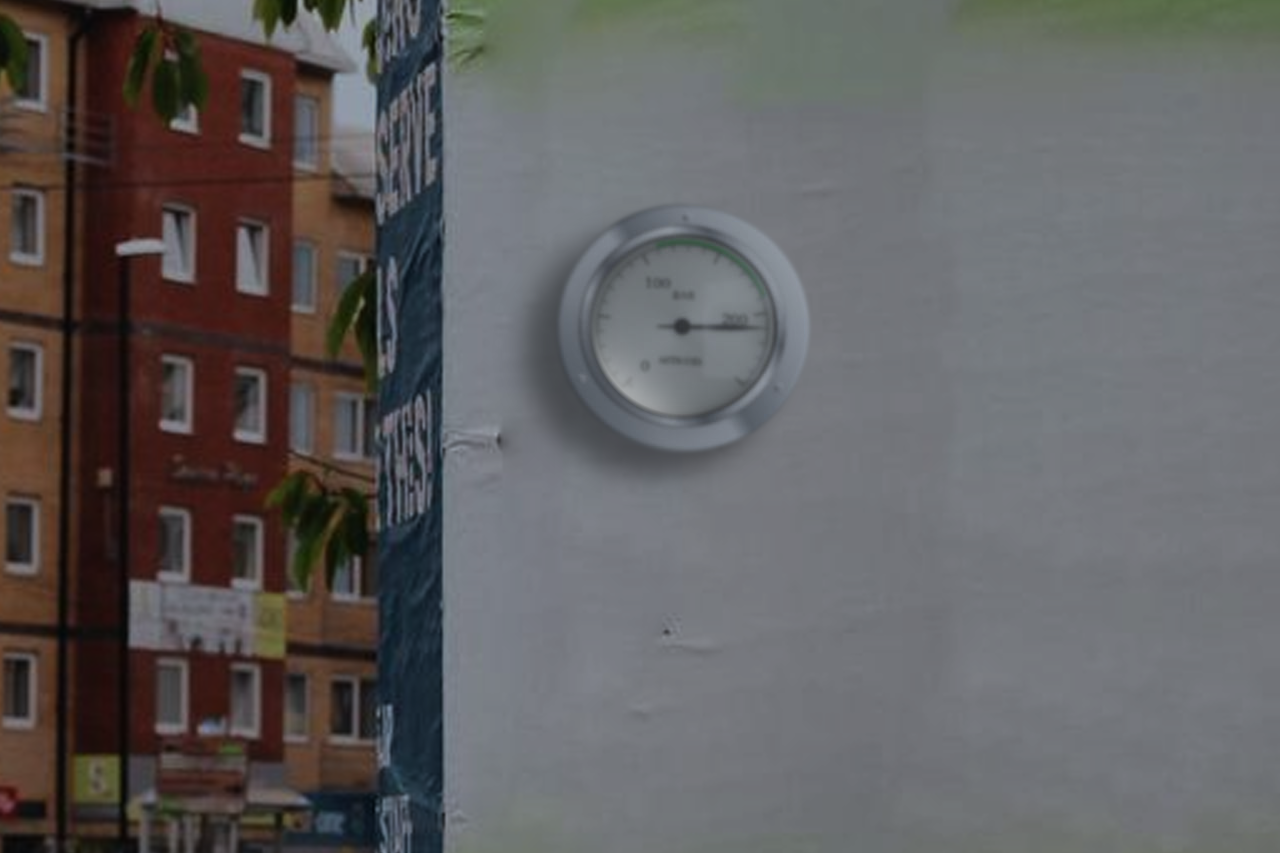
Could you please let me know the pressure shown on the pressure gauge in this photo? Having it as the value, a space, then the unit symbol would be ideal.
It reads 210 bar
